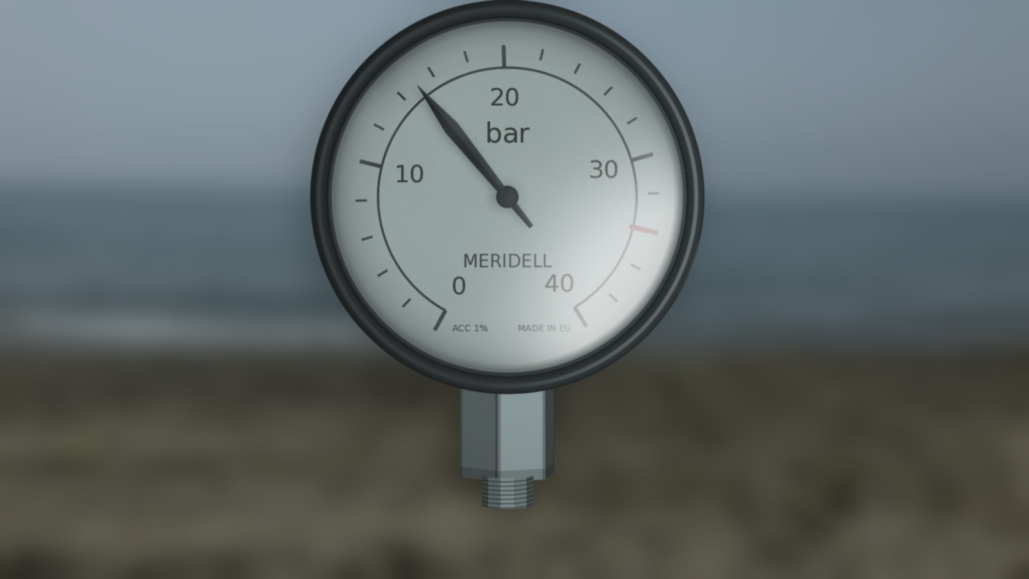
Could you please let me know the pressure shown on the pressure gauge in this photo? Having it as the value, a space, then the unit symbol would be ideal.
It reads 15 bar
